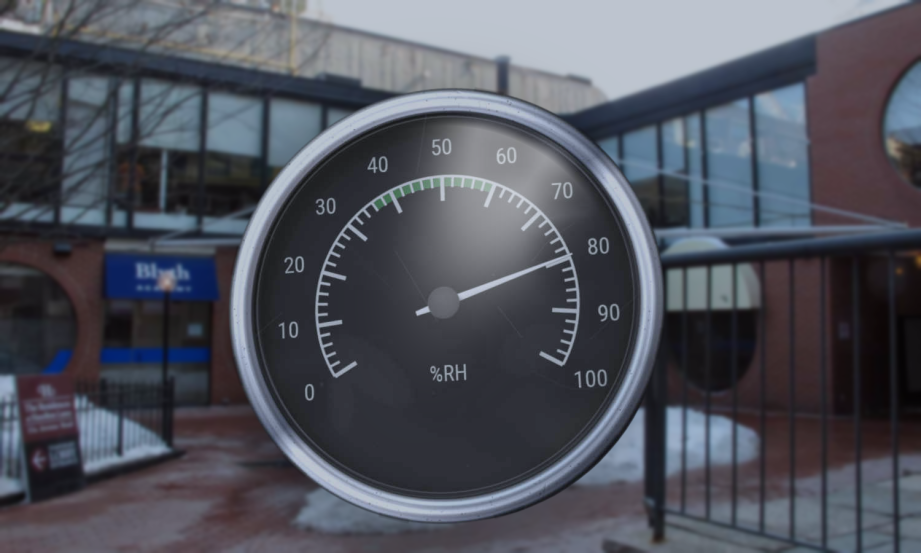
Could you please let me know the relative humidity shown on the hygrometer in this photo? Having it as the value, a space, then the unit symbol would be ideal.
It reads 80 %
